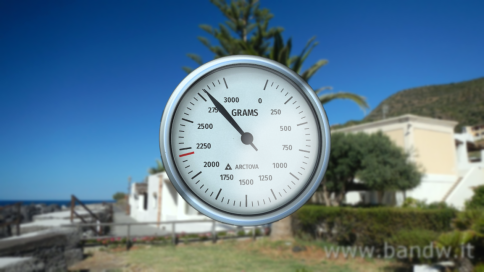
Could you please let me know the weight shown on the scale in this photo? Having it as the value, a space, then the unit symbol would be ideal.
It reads 2800 g
